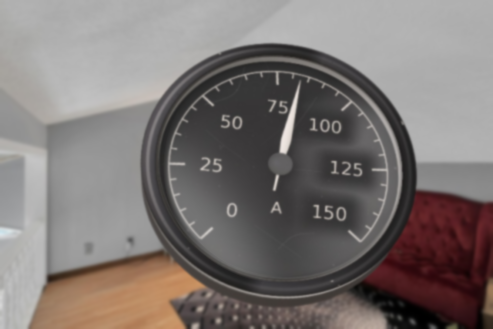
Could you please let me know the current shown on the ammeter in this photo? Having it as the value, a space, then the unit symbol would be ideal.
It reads 82.5 A
